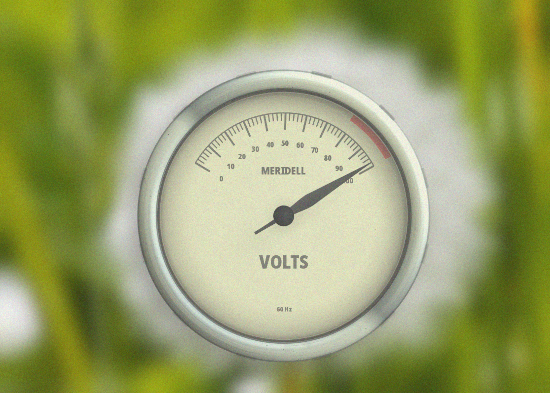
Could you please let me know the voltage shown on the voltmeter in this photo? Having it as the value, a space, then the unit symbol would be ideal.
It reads 98 V
